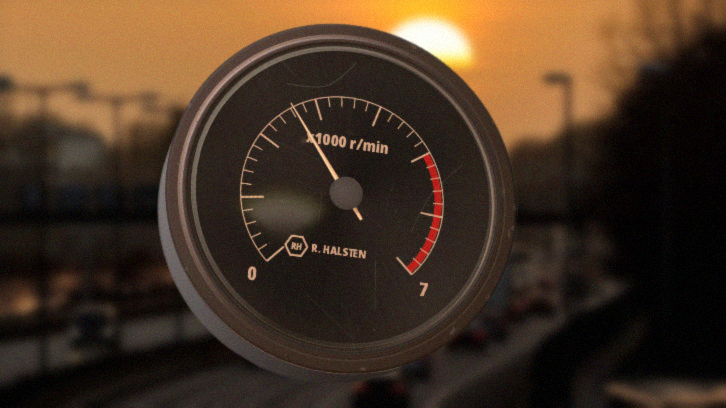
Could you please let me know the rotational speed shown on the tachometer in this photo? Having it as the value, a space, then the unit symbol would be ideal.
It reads 2600 rpm
